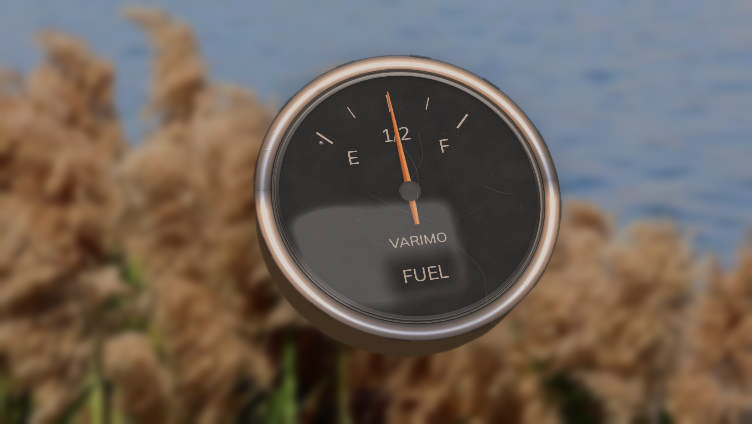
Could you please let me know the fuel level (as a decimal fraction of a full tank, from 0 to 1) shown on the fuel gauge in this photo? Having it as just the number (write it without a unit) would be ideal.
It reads 0.5
